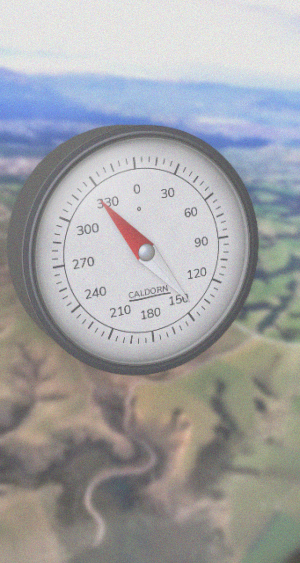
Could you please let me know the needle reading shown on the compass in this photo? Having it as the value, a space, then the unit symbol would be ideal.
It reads 325 °
